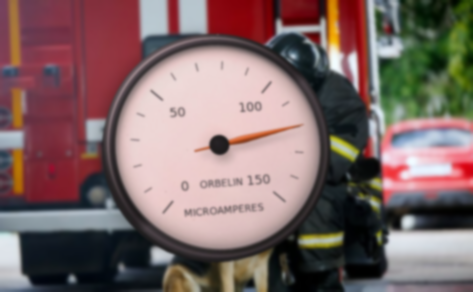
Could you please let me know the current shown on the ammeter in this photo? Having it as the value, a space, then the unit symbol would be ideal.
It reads 120 µA
